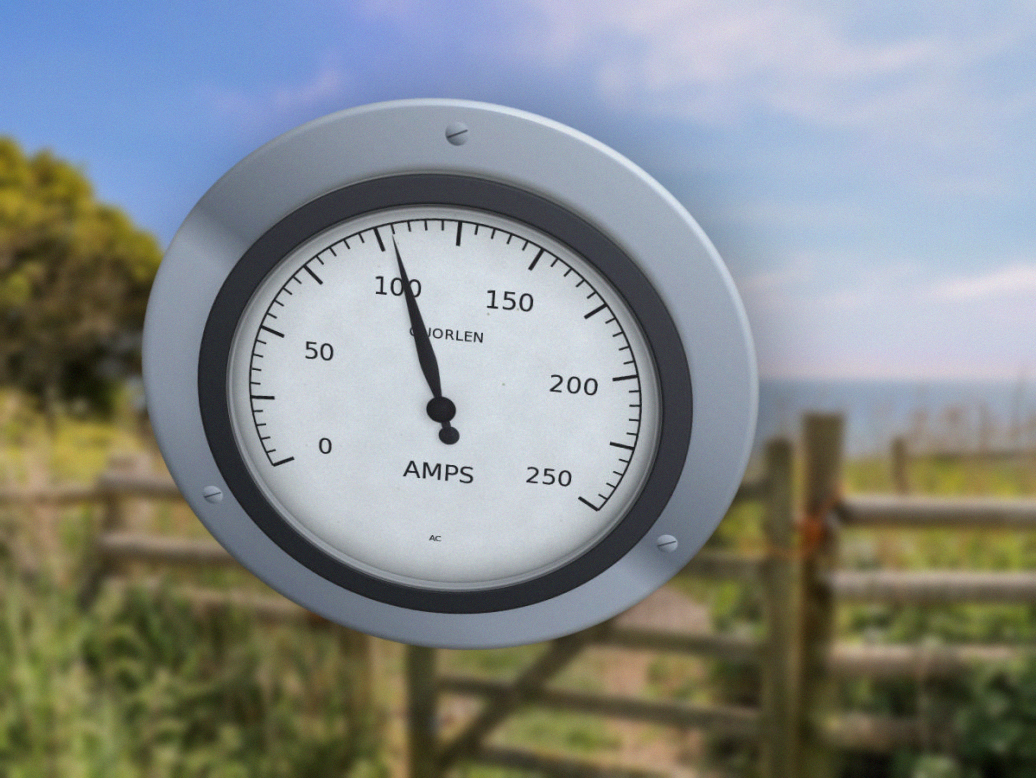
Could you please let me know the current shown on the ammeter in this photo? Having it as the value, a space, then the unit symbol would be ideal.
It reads 105 A
